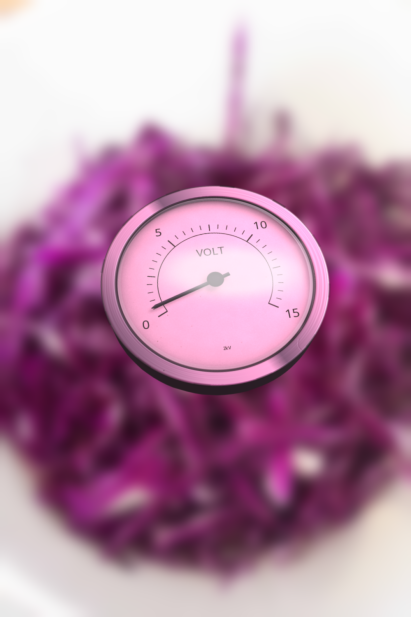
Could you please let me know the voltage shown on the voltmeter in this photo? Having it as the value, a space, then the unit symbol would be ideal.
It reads 0.5 V
